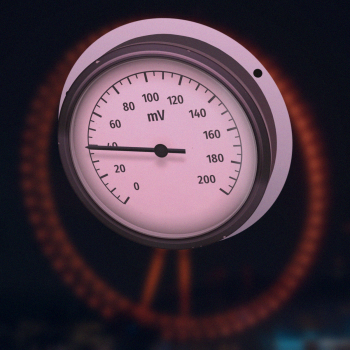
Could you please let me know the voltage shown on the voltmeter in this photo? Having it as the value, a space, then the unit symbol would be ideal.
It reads 40 mV
